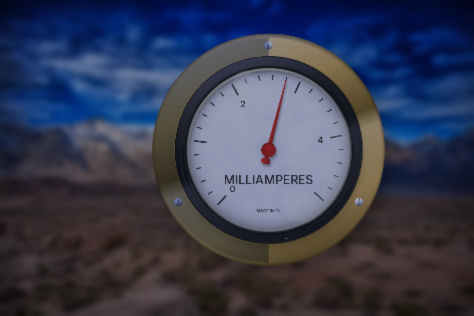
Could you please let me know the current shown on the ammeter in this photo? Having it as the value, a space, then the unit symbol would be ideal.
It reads 2.8 mA
